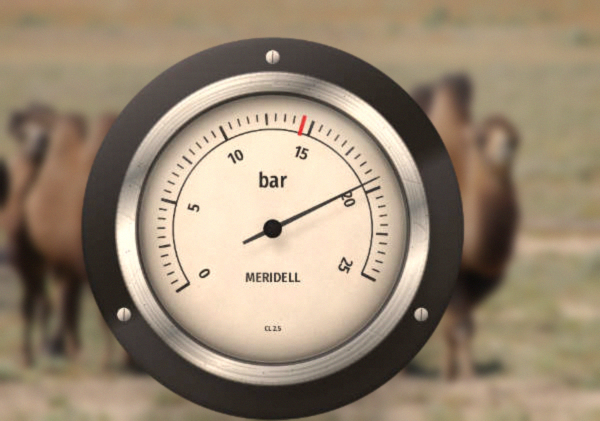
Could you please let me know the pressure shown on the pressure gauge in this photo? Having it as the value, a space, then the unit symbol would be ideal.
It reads 19.5 bar
